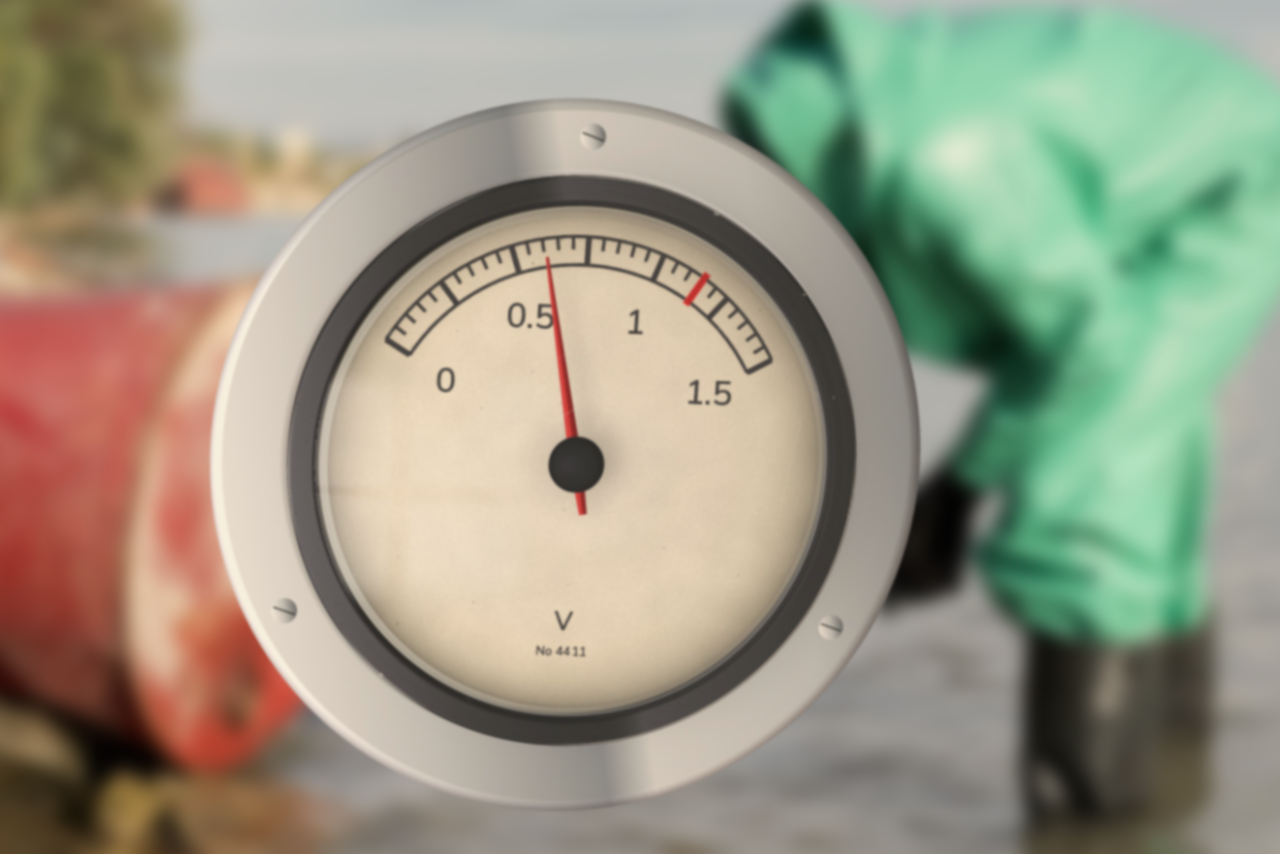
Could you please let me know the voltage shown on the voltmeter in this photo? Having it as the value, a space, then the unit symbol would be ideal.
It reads 0.6 V
